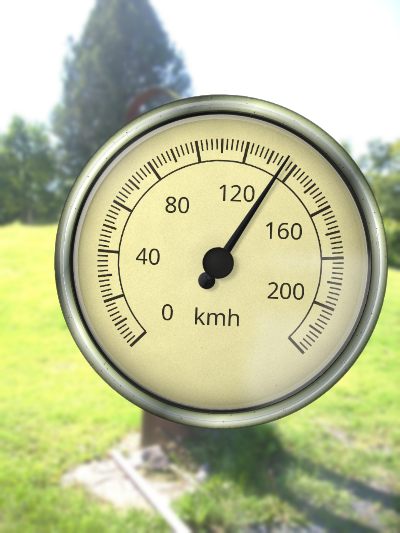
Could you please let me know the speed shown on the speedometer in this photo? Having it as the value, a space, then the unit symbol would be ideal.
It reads 136 km/h
